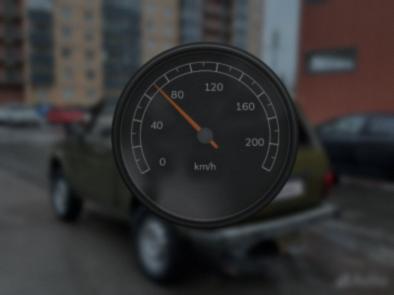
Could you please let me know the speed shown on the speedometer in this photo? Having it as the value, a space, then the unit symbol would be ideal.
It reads 70 km/h
